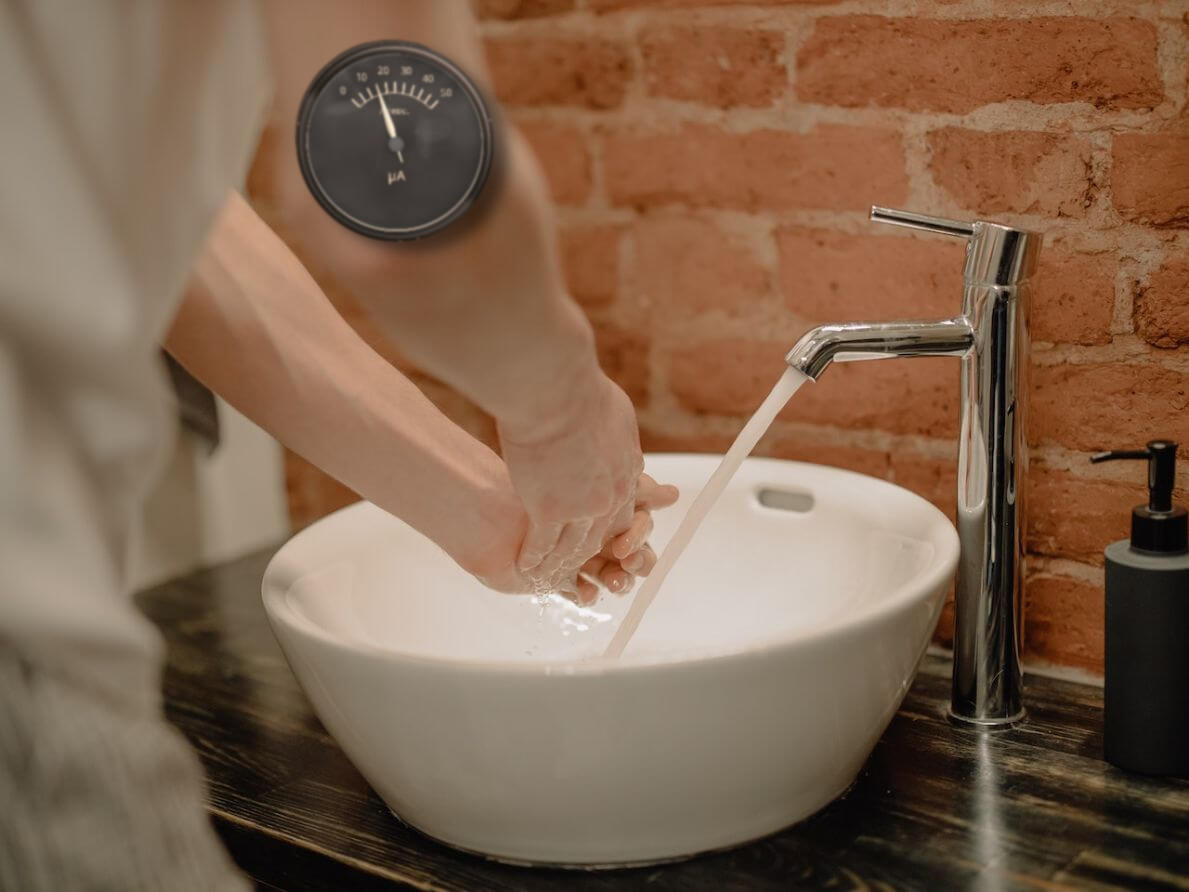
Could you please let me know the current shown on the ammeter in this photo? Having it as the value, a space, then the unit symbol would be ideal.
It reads 15 µA
